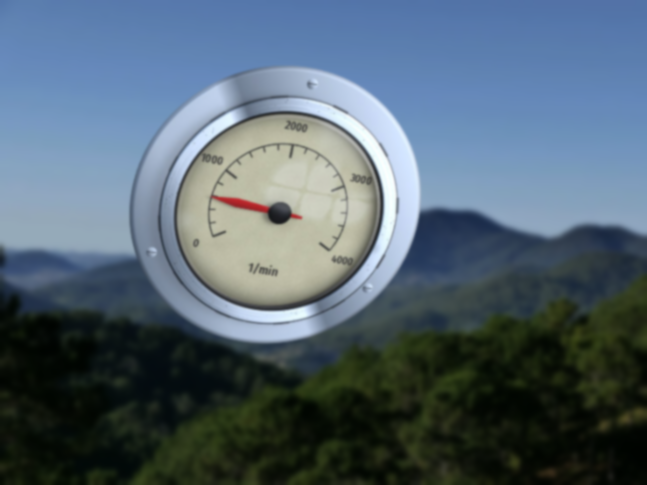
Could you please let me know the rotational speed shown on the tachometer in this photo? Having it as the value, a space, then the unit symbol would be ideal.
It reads 600 rpm
